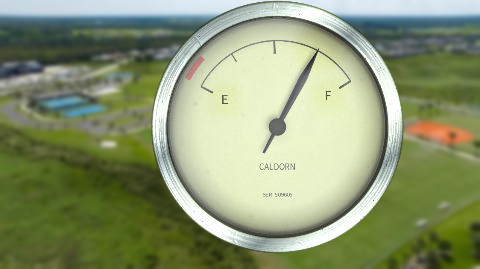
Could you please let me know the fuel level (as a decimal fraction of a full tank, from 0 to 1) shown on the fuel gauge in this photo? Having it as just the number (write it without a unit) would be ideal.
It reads 0.75
